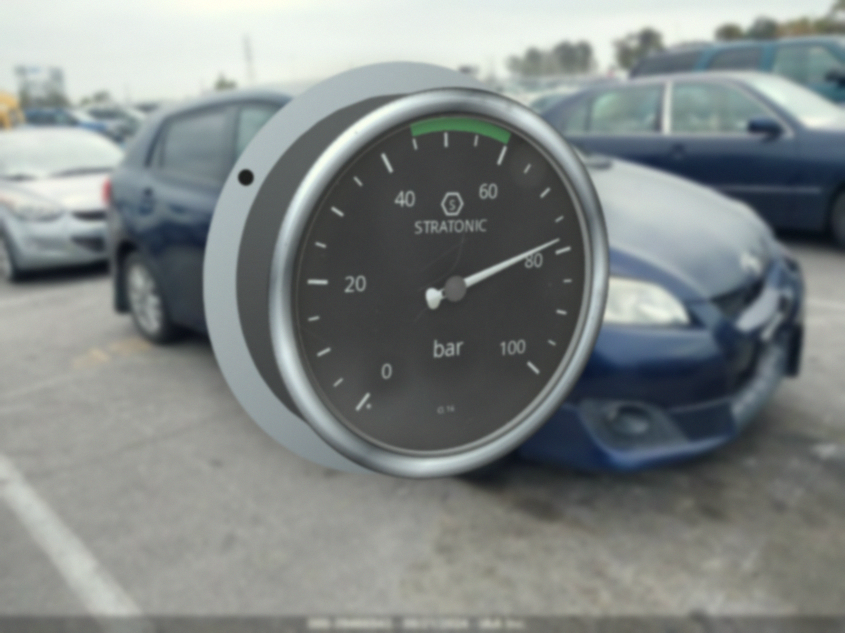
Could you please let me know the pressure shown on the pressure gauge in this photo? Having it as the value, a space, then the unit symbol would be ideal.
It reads 77.5 bar
